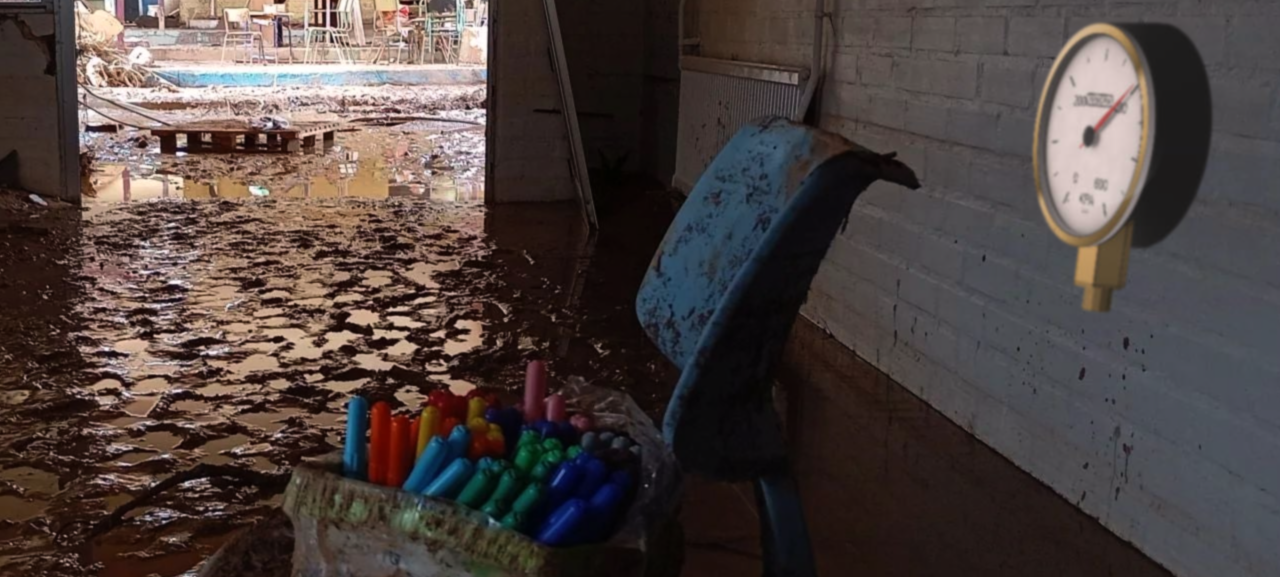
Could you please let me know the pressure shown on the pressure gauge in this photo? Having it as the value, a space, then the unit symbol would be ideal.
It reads 400 kPa
